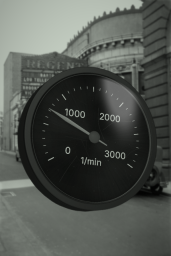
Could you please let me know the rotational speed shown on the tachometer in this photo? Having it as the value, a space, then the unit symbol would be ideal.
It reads 700 rpm
